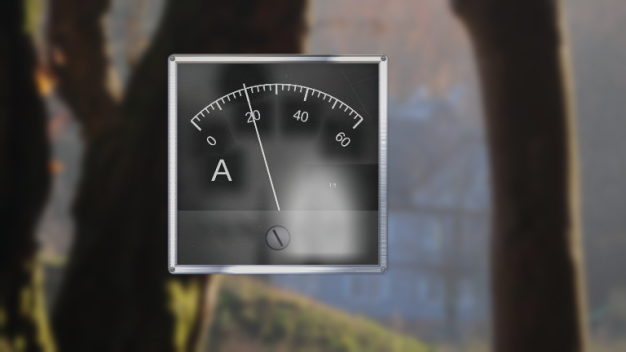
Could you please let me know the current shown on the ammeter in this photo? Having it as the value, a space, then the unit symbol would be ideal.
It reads 20 A
